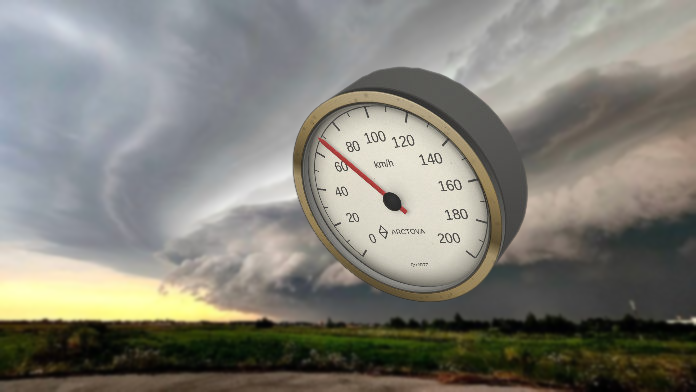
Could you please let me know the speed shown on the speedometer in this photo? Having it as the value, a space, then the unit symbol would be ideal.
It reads 70 km/h
